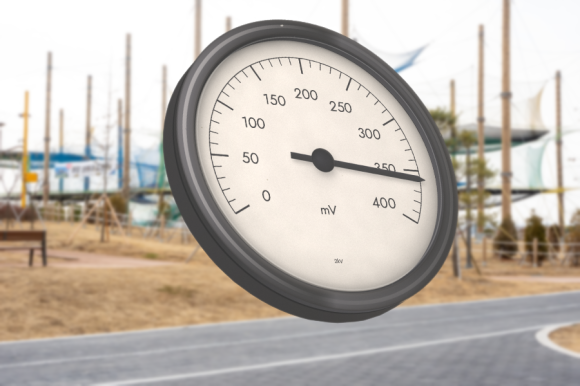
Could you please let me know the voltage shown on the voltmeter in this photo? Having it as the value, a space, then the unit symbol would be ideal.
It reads 360 mV
